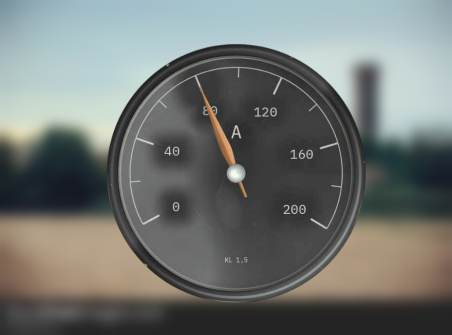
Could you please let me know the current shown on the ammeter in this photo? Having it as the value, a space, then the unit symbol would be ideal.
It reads 80 A
